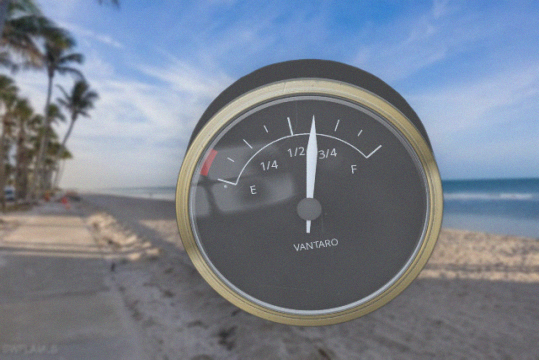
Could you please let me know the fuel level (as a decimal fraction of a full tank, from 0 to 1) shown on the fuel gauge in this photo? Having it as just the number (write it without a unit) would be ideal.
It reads 0.625
